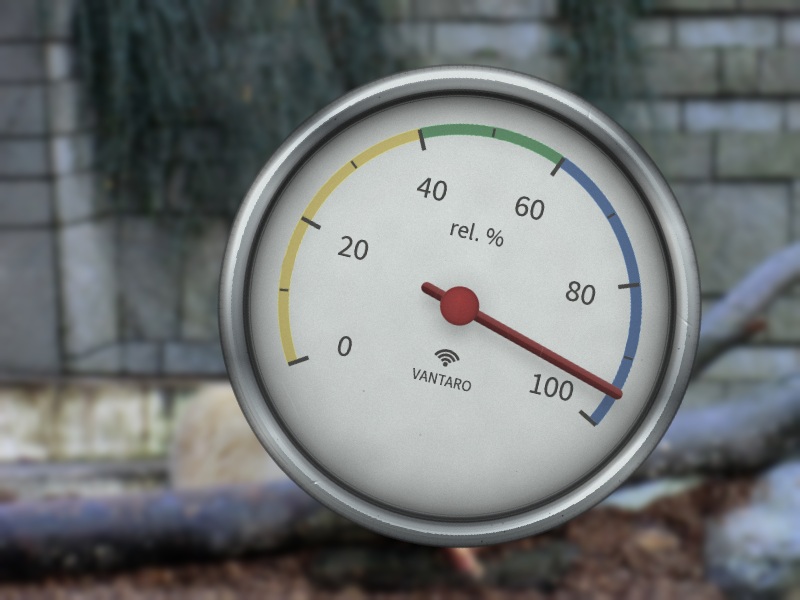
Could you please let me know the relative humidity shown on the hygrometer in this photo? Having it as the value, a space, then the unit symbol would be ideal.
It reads 95 %
